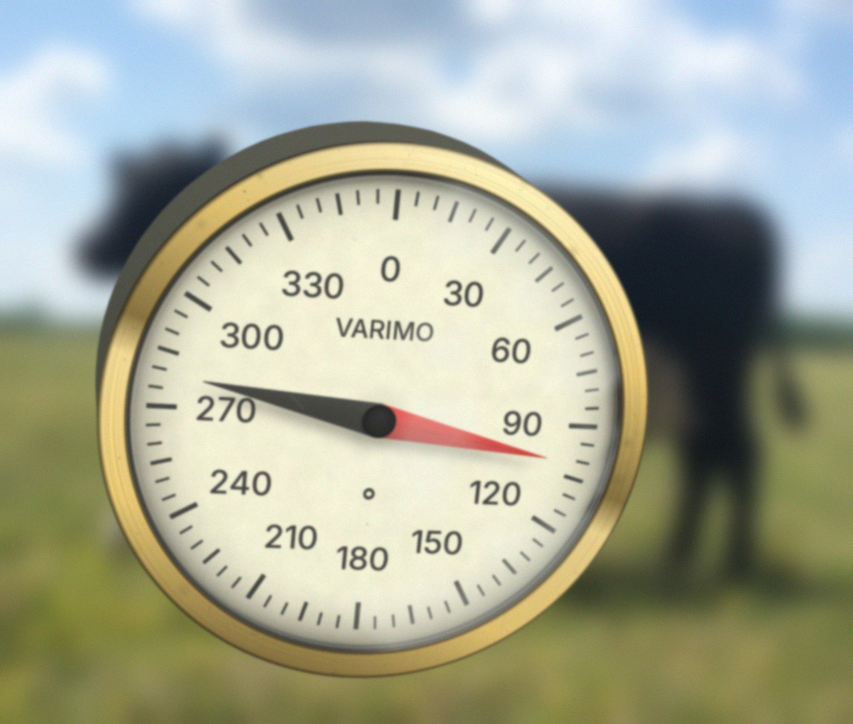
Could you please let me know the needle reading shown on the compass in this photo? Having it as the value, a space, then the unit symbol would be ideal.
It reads 100 °
